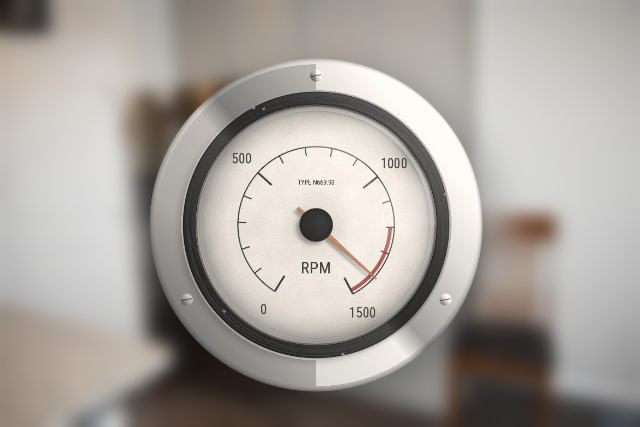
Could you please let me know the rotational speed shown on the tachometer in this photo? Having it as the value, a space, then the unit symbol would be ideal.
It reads 1400 rpm
